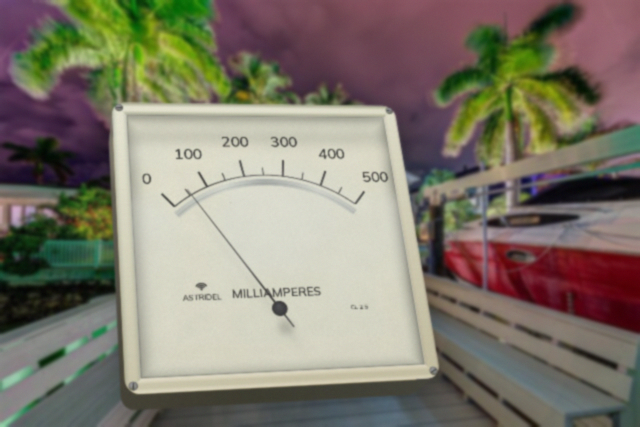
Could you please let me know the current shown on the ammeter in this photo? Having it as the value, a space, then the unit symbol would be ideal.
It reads 50 mA
